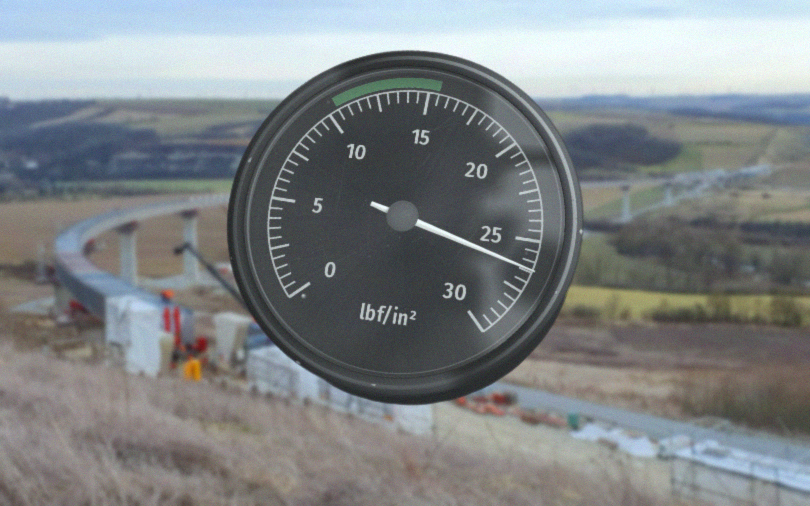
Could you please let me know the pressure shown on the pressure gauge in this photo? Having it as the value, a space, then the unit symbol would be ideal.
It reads 26.5 psi
